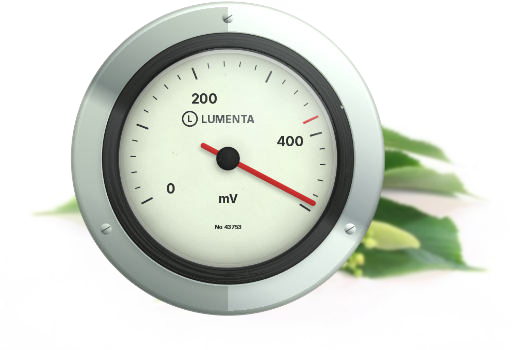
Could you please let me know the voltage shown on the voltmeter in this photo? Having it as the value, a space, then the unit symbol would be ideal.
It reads 490 mV
